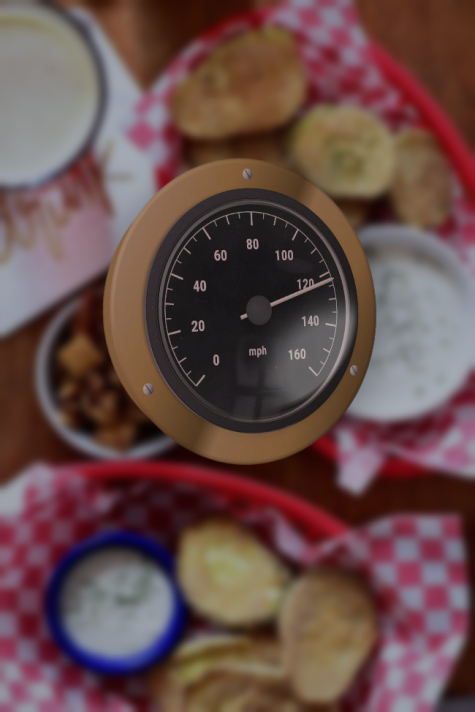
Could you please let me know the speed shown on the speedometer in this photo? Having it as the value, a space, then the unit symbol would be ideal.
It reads 122.5 mph
